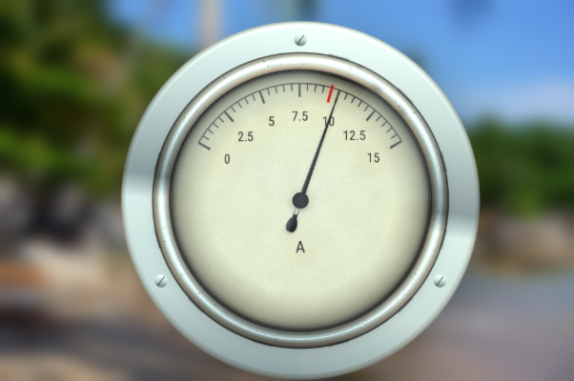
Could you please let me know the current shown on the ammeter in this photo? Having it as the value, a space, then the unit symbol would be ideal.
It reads 10 A
